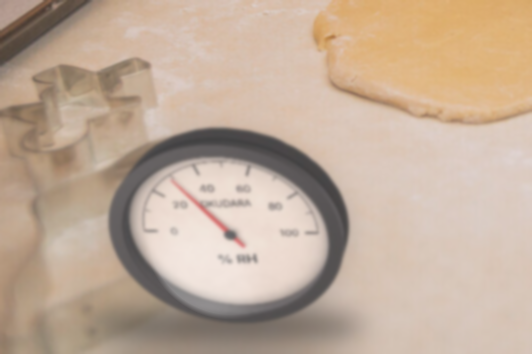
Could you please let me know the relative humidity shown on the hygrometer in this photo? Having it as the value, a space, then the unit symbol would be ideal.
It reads 30 %
